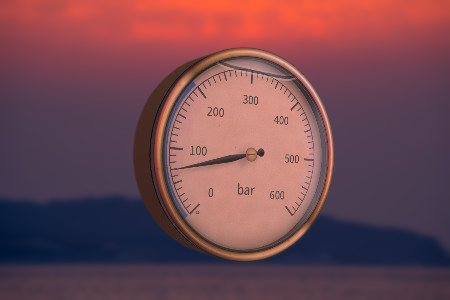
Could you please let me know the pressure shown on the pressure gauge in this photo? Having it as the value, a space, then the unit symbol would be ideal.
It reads 70 bar
